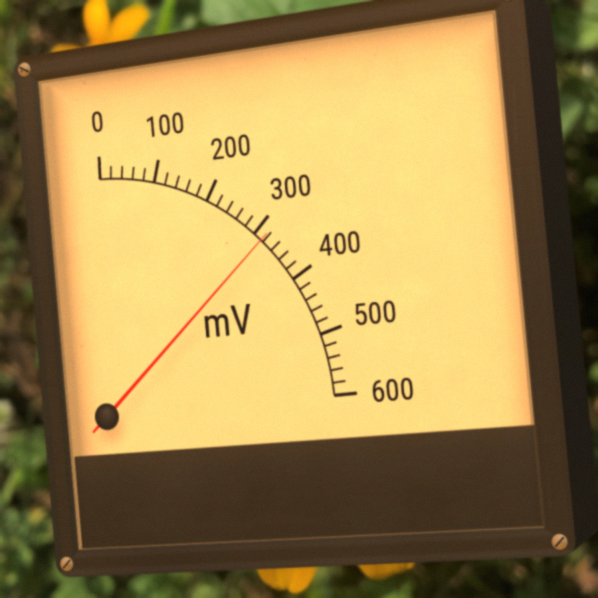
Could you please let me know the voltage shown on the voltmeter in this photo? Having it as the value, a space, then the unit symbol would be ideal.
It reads 320 mV
